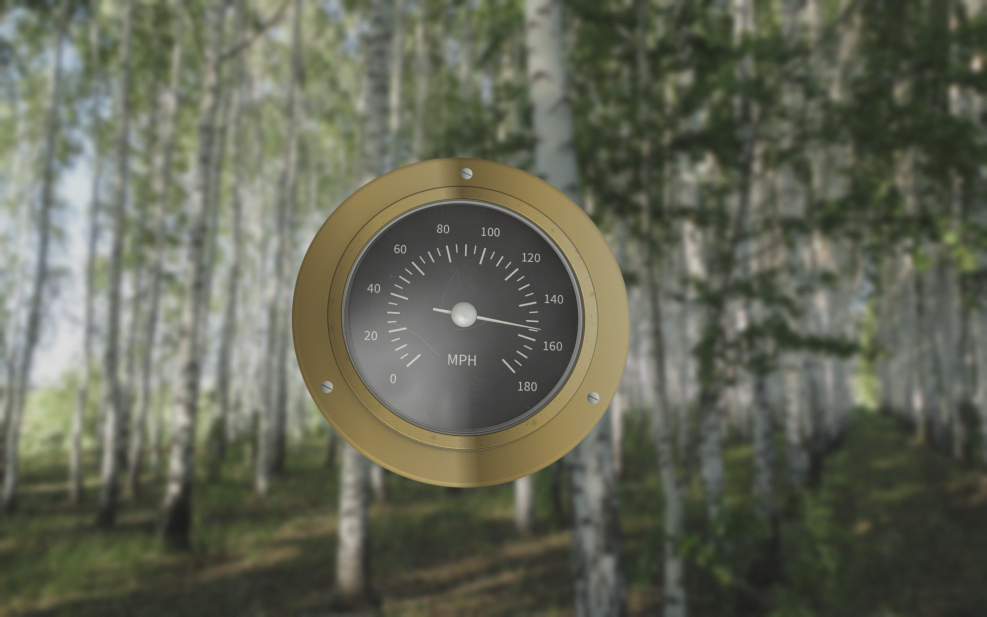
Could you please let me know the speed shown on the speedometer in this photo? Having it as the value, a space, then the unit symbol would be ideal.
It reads 155 mph
